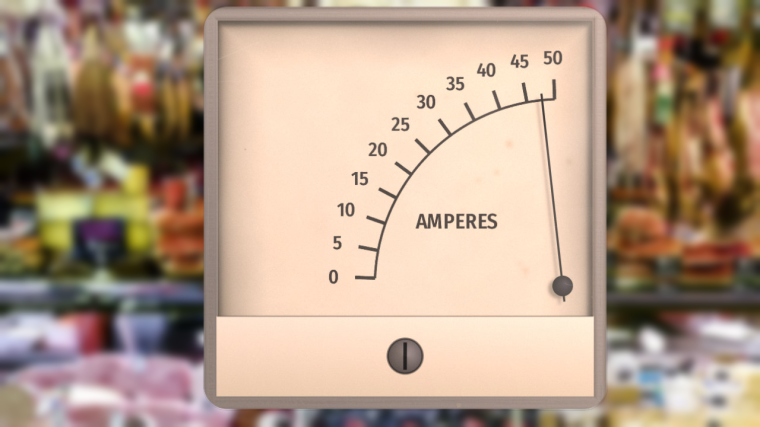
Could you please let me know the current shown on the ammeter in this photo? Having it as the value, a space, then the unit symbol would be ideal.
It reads 47.5 A
